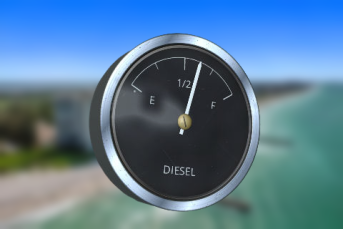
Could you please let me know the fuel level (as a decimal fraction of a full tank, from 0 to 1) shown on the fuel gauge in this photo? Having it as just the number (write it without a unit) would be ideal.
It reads 0.625
